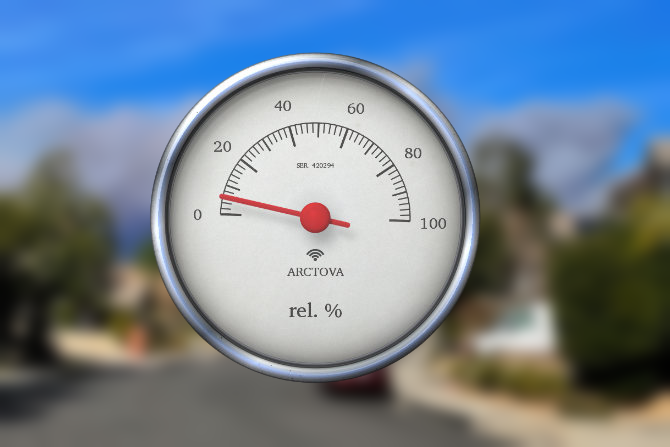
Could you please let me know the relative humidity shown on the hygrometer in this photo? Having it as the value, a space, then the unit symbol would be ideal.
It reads 6 %
